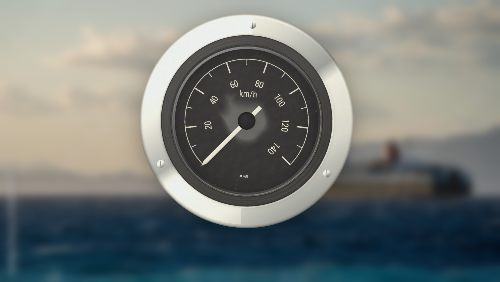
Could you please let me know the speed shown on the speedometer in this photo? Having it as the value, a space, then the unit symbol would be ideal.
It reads 0 km/h
